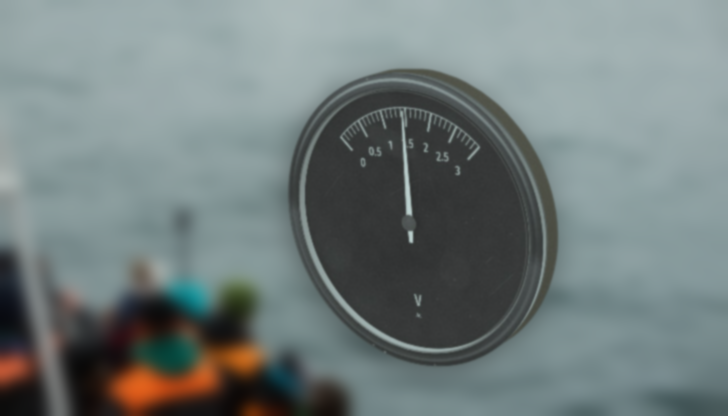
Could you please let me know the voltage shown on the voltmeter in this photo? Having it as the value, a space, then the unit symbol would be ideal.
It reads 1.5 V
